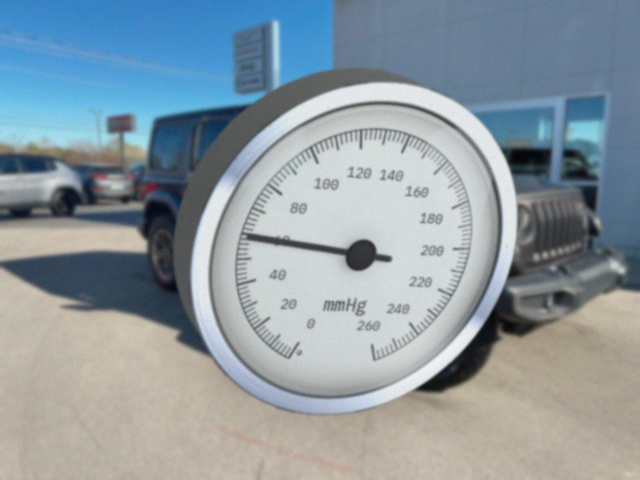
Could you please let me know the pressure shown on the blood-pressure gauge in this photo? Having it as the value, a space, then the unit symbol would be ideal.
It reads 60 mmHg
